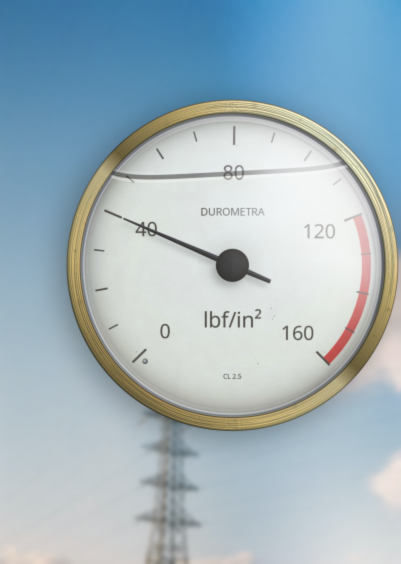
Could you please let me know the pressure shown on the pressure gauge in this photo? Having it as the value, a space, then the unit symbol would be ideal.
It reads 40 psi
